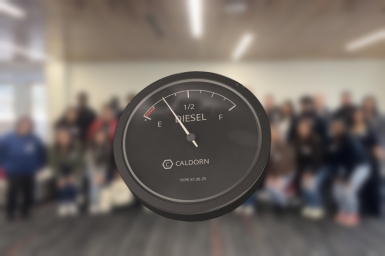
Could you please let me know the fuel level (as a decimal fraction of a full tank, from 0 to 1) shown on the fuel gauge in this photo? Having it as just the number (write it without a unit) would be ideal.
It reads 0.25
